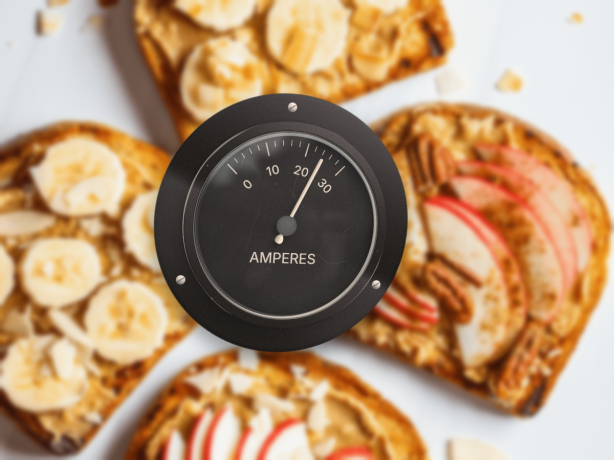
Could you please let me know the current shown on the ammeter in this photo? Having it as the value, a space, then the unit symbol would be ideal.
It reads 24 A
